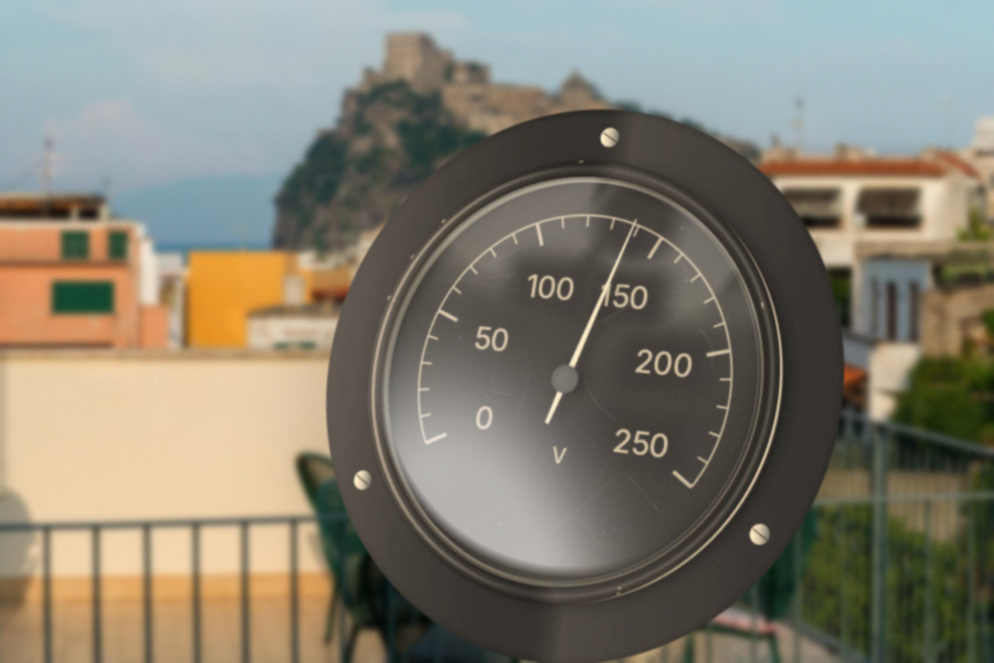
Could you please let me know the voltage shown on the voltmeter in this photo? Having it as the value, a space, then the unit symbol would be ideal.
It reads 140 V
